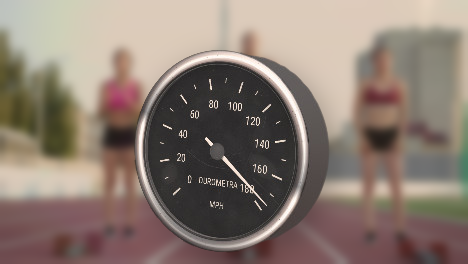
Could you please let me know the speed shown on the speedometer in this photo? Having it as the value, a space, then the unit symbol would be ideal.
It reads 175 mph
